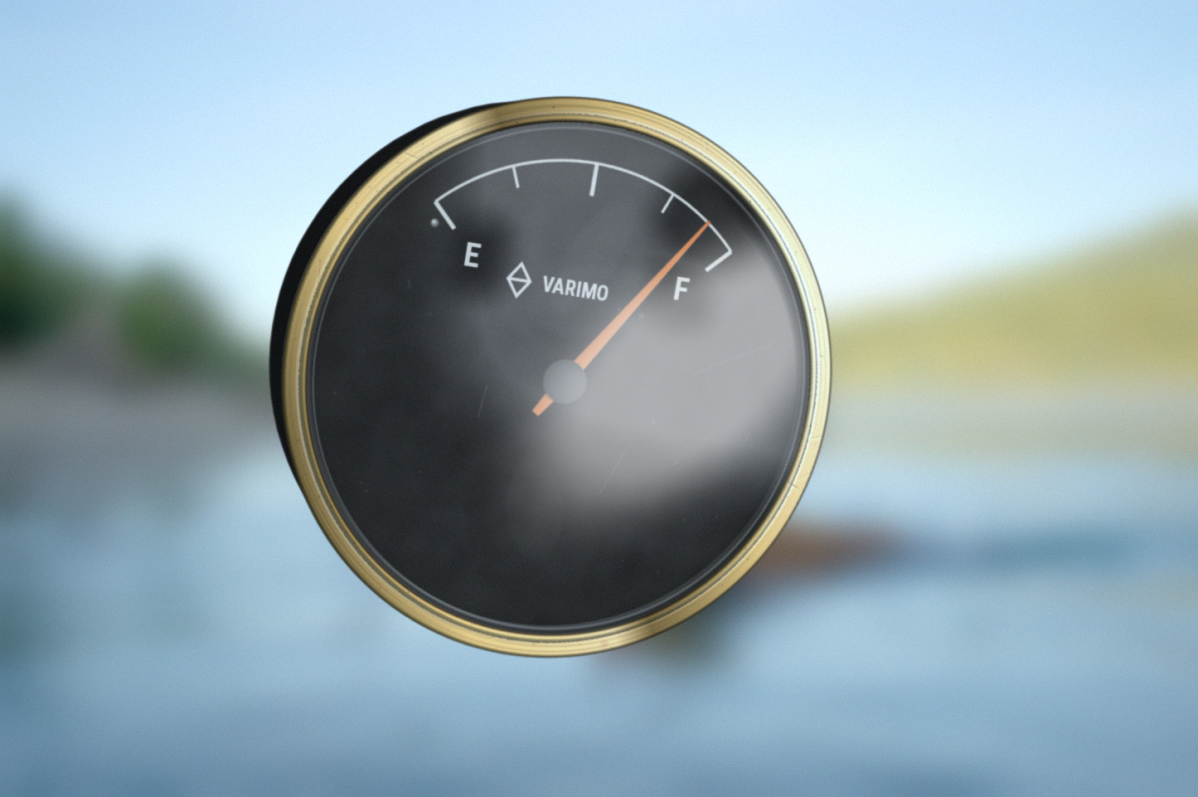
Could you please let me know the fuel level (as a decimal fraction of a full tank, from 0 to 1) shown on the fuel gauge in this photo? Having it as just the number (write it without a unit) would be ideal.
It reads 0.875
